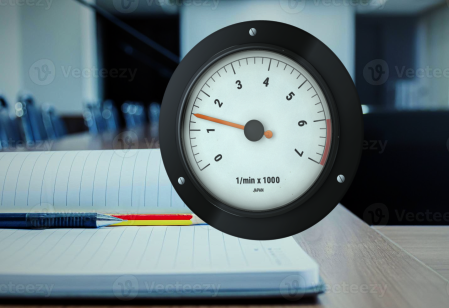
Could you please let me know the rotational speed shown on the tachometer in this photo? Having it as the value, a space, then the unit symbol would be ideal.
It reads 1400 rpm
